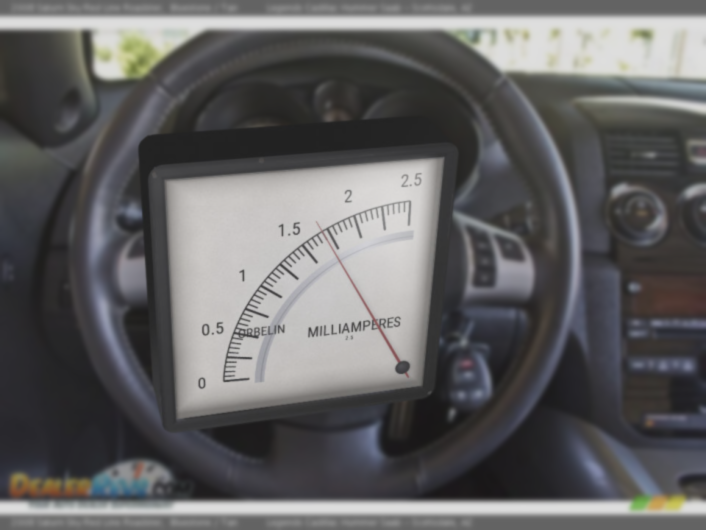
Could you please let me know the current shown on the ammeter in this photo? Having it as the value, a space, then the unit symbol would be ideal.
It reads 1.7 mA
